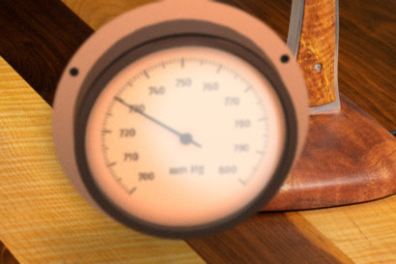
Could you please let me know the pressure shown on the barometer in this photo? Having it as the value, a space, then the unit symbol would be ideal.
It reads 730 mmHg
